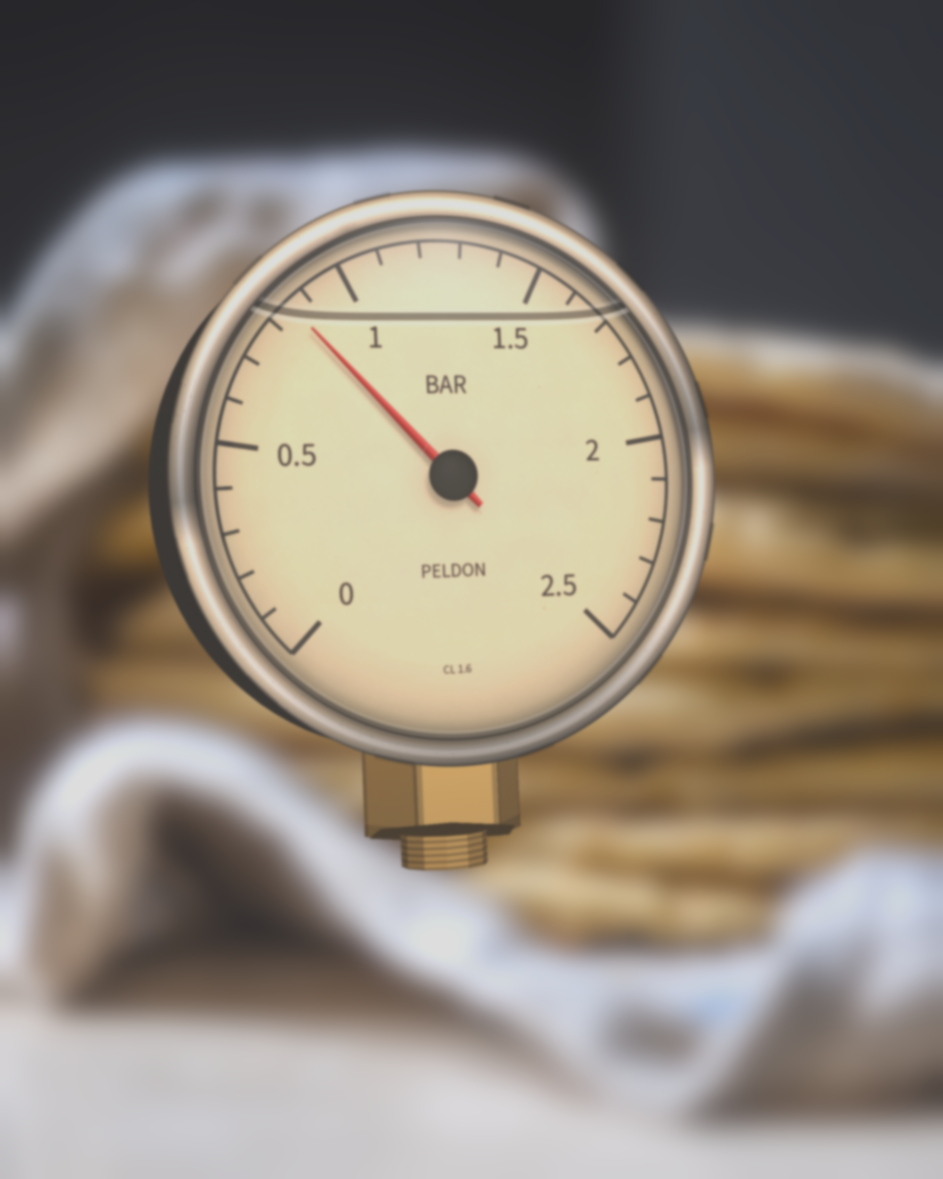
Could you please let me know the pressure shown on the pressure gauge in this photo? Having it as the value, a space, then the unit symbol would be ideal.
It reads 0.85 bar
